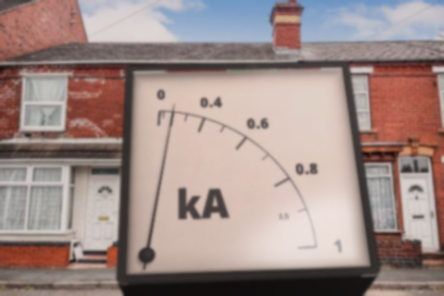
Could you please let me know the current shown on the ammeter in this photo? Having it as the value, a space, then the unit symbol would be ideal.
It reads 0.2 kA
